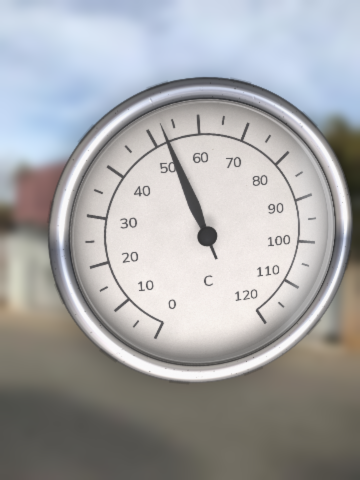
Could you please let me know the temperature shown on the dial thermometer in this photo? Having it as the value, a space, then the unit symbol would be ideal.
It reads 52.5 °C
